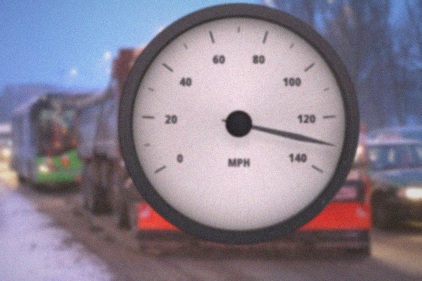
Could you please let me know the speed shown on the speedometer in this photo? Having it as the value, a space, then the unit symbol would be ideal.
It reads 130 mph
